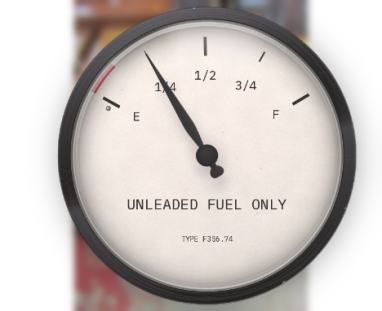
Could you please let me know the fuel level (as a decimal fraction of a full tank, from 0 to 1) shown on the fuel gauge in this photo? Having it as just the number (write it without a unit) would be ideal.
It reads 0.25
